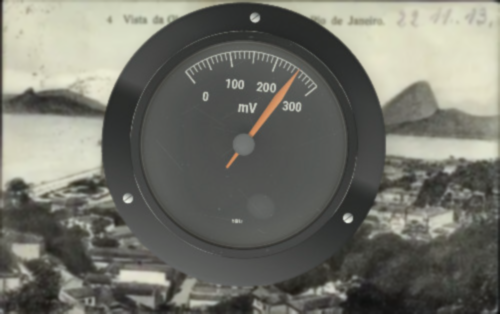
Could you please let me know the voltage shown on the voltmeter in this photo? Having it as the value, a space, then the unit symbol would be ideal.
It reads 250 mV
